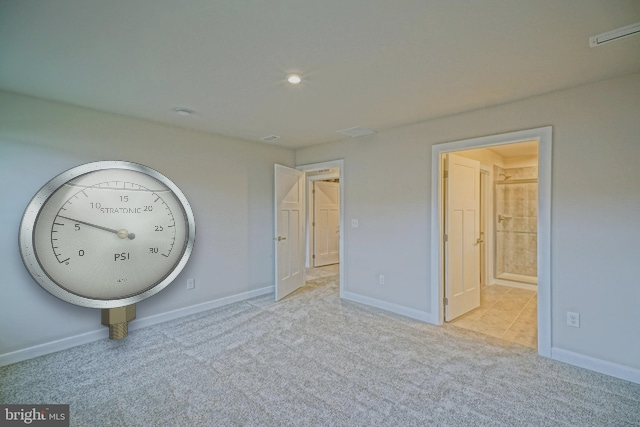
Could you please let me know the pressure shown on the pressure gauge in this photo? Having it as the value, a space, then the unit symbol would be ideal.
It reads 6 psi
